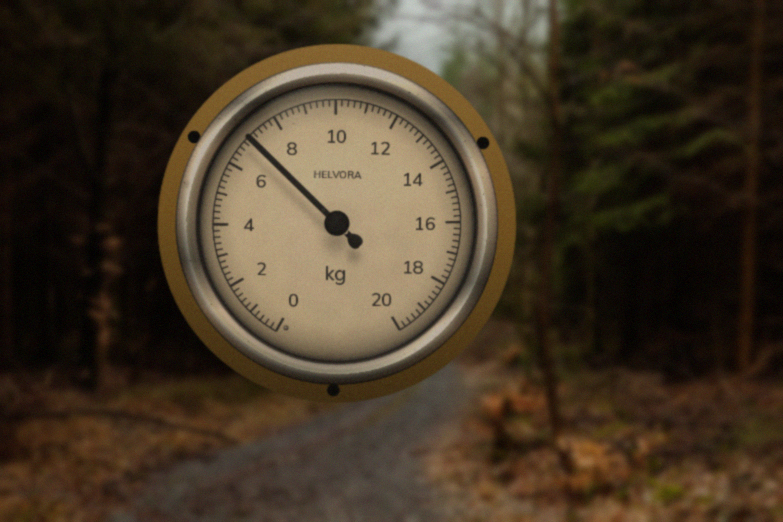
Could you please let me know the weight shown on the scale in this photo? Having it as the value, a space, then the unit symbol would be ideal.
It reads 7 kg
